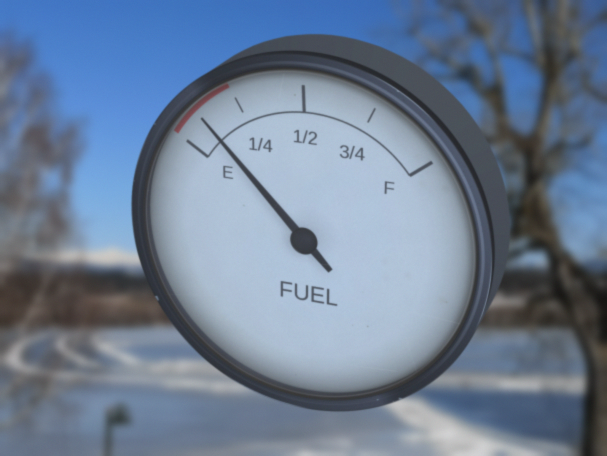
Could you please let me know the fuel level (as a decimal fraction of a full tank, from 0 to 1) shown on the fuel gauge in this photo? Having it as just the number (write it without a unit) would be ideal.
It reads 0.125
